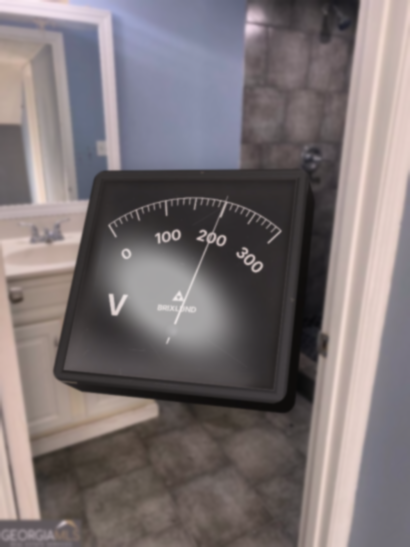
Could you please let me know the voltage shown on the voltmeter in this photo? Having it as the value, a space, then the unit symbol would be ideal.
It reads 200 V
